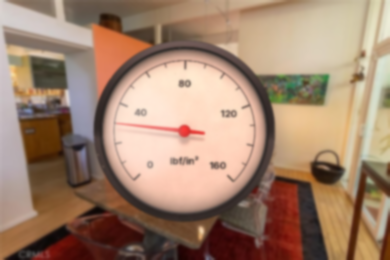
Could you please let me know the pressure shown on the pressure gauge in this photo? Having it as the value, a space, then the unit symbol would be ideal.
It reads 30 psi
